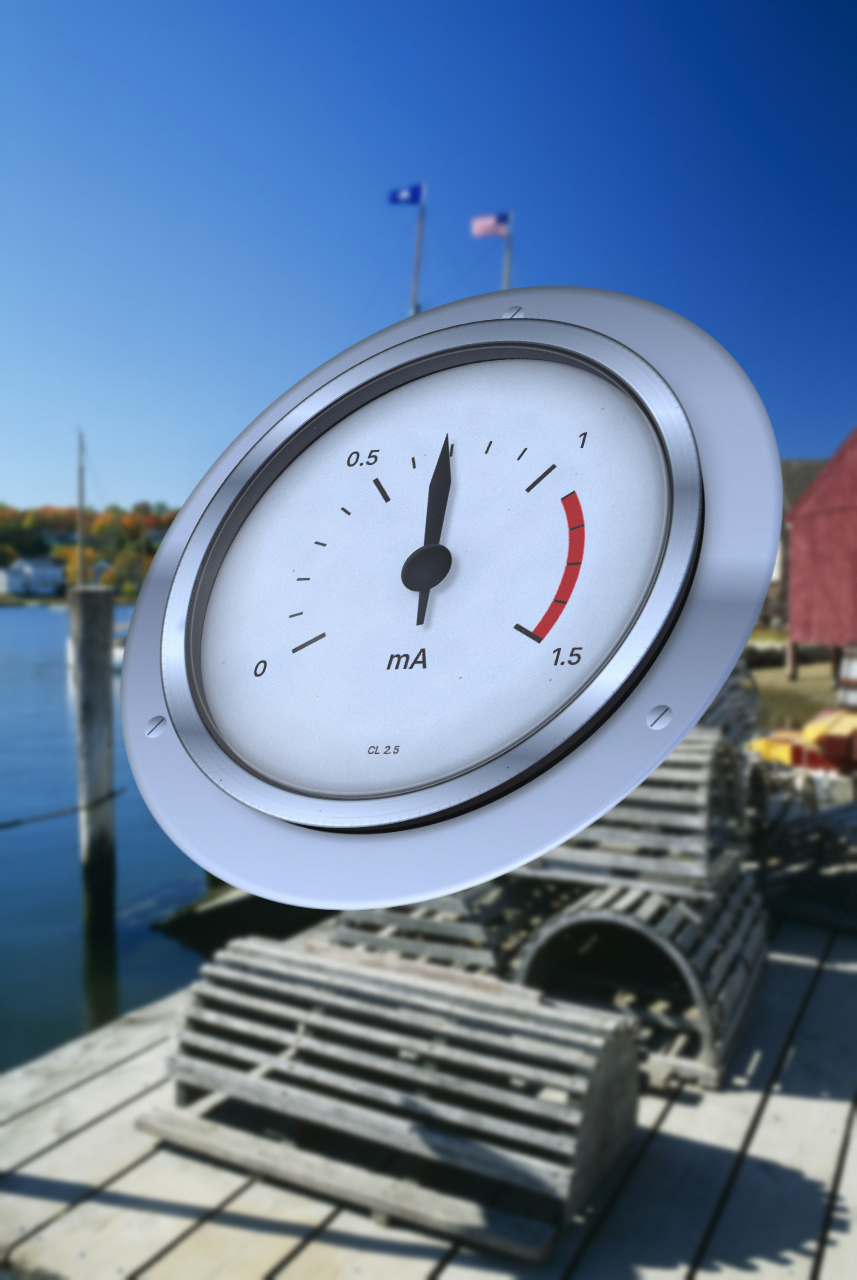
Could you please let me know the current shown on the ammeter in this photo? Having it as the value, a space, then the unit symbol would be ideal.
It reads 0.7 mA
